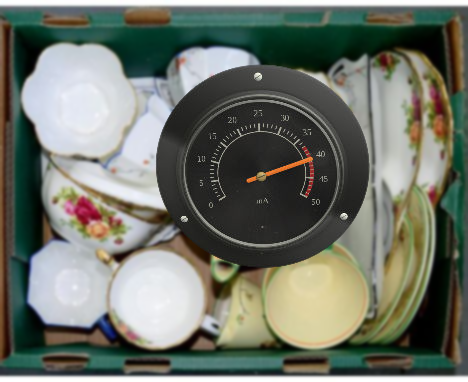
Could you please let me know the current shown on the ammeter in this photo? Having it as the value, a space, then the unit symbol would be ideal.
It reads 40 mA
